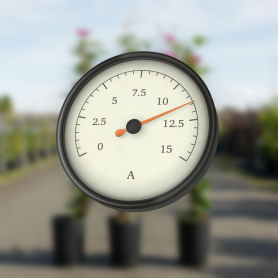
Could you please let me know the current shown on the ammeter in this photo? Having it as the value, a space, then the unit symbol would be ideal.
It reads 11.5 A
